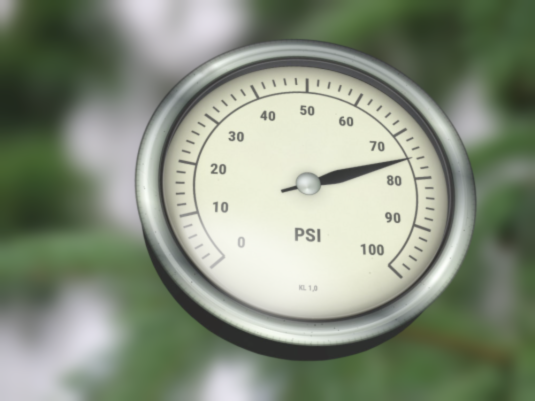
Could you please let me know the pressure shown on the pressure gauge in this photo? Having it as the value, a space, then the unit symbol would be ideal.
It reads 76 psi
